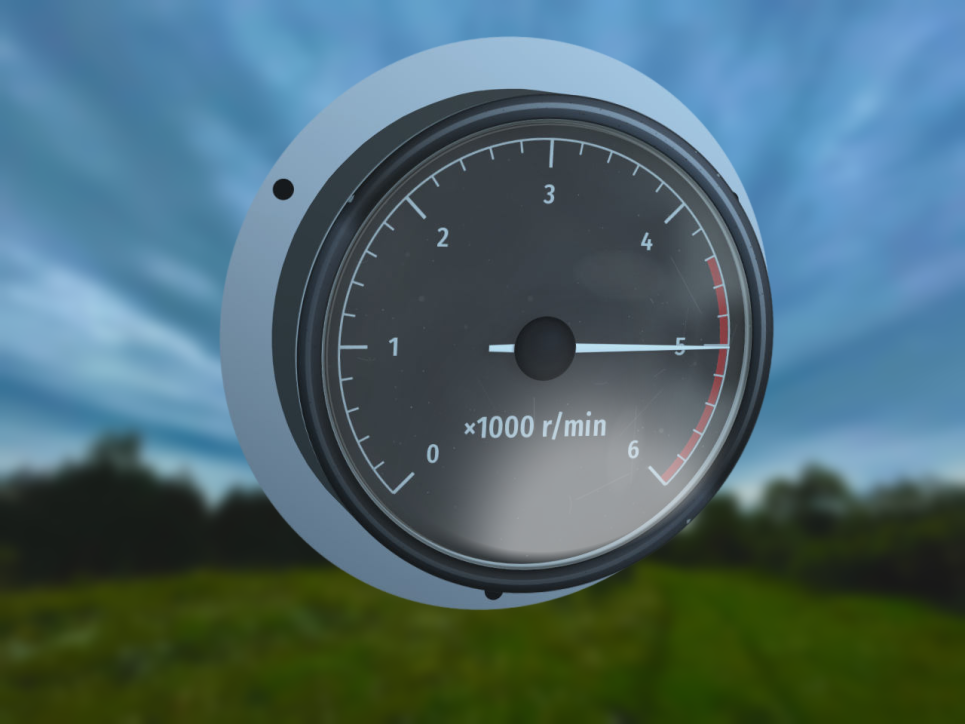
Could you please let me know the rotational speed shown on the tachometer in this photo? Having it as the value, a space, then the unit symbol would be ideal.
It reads 5000 rpm
